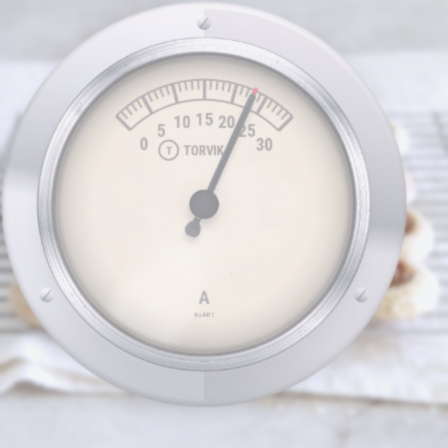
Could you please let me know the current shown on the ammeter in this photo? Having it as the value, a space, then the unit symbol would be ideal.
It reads 23 A
